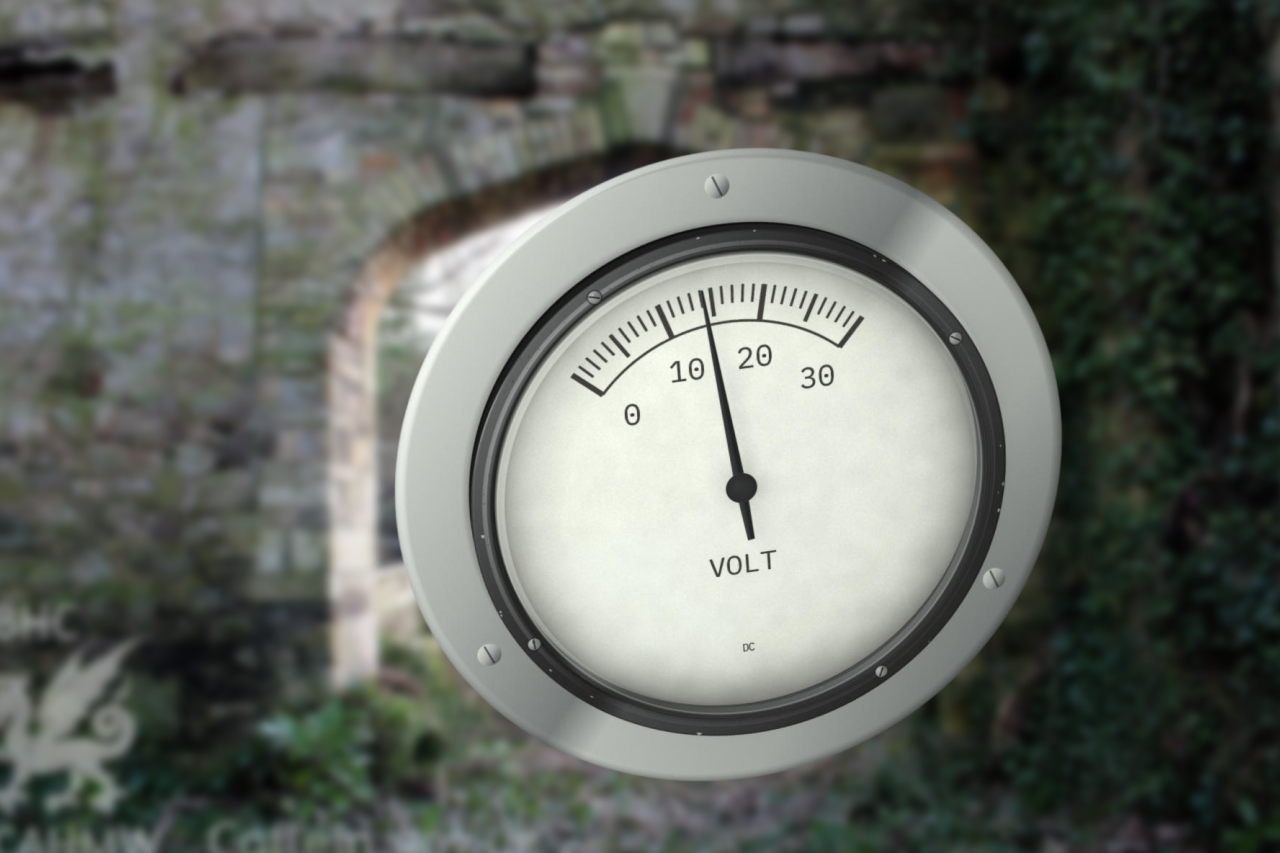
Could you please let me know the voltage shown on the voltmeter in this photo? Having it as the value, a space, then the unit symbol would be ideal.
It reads 14 V
